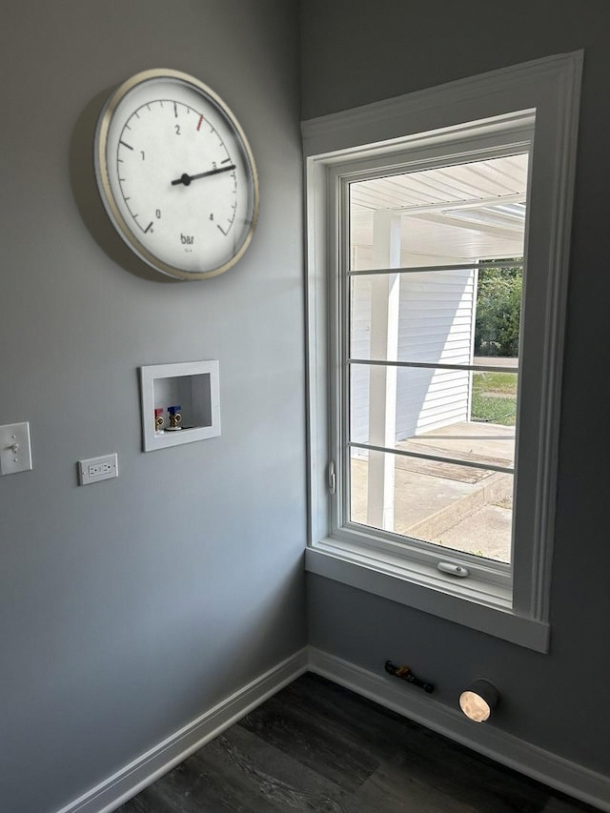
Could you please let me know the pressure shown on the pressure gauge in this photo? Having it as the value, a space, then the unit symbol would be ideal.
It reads 3.1 bar
